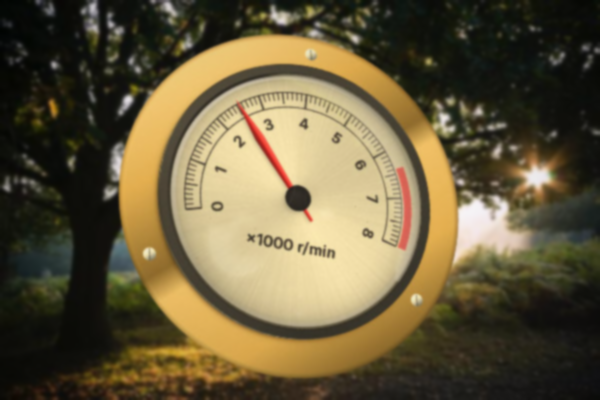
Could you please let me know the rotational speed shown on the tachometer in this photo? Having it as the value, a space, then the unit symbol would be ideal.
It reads 2500 rpm
